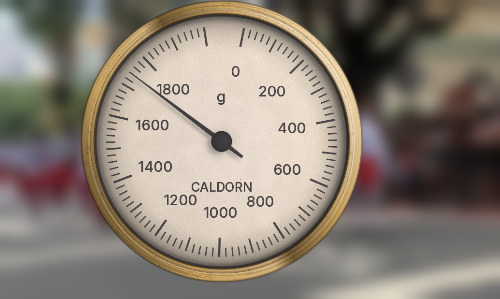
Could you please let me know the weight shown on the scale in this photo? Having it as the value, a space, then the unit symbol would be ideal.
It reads 1740 g
